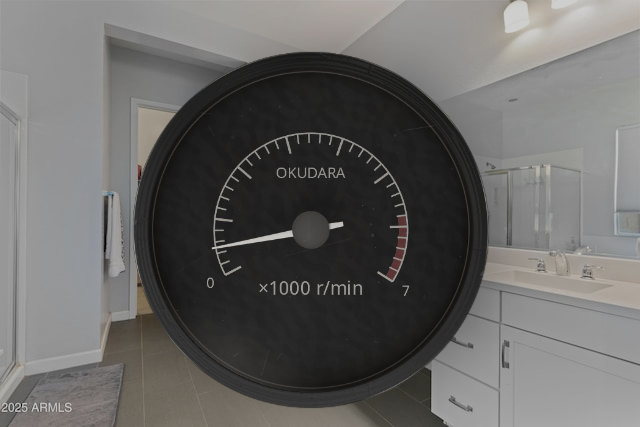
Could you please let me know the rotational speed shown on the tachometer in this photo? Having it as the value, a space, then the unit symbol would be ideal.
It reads 500 rpm
